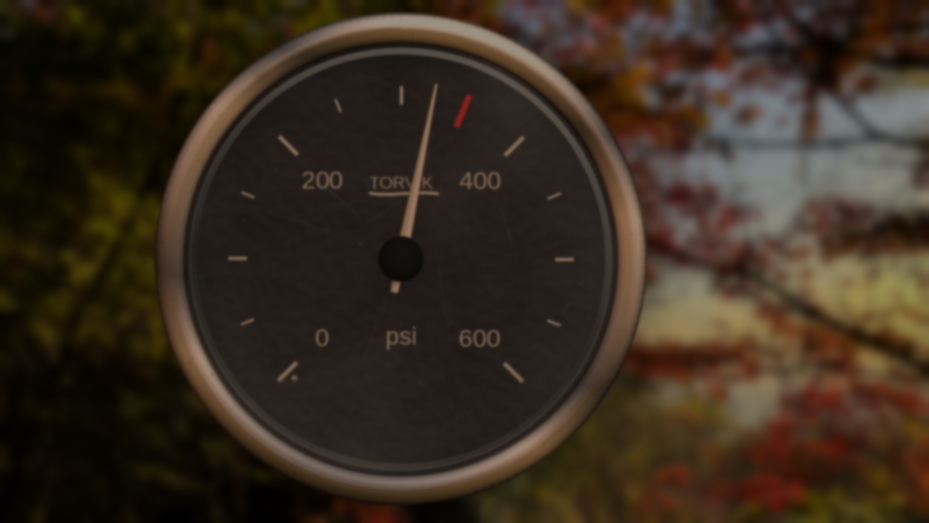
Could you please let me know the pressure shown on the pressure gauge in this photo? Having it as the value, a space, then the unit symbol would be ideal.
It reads 325 psi
